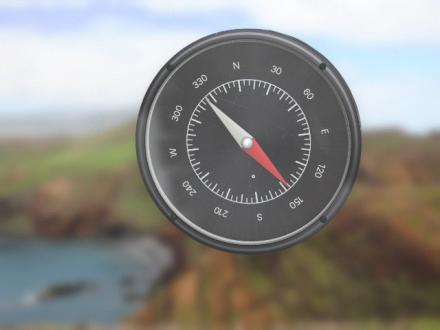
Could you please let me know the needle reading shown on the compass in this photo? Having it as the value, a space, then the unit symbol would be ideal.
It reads 145 °
